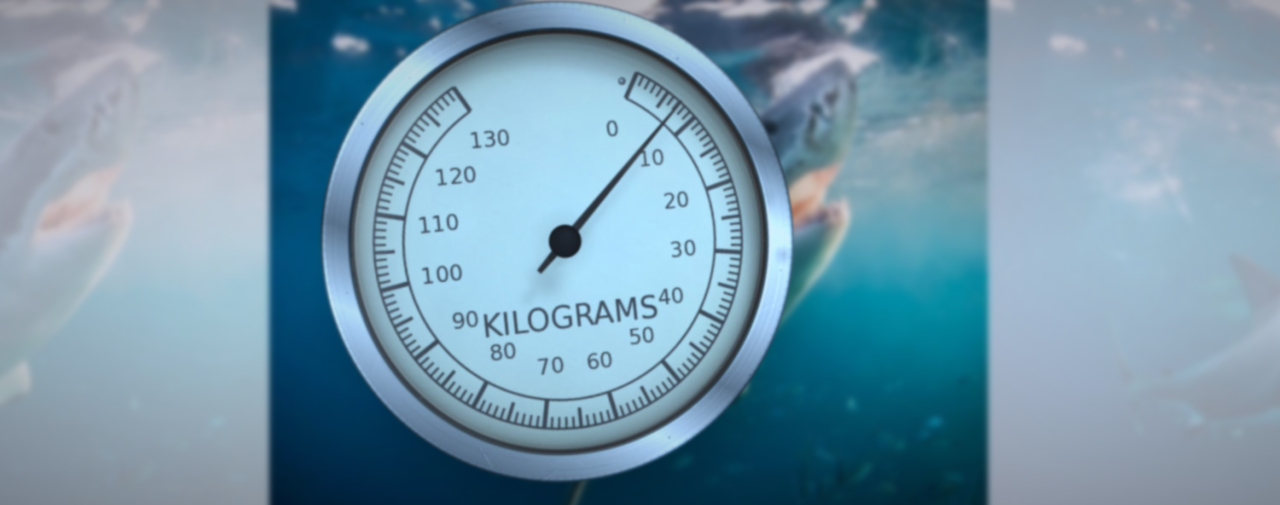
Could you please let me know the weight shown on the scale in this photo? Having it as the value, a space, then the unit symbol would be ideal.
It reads 7 kg
